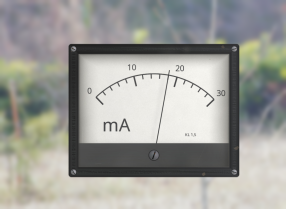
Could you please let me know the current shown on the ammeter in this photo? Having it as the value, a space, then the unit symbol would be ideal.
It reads 18 mA
